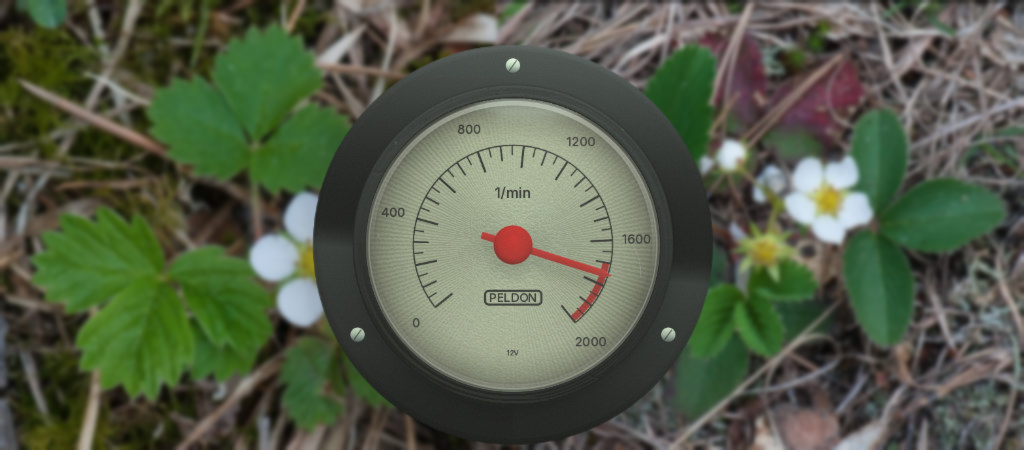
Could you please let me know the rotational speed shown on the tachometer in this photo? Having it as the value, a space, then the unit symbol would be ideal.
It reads 1750 rpm
